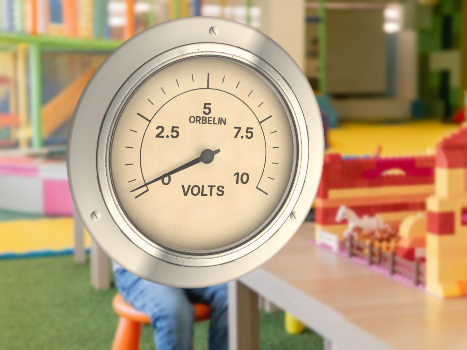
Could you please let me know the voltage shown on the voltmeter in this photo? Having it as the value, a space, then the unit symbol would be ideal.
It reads 0.25 V
